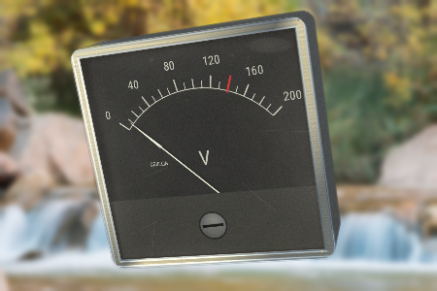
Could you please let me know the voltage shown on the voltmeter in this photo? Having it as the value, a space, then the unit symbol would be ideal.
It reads 10 V
